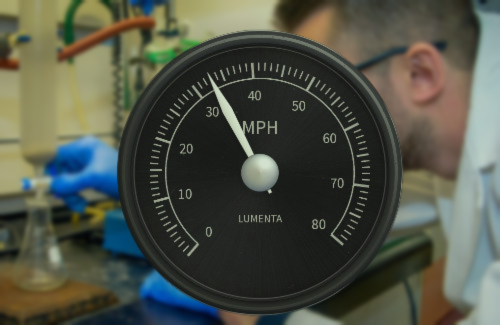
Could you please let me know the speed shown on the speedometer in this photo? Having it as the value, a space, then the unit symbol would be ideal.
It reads 33 mph
